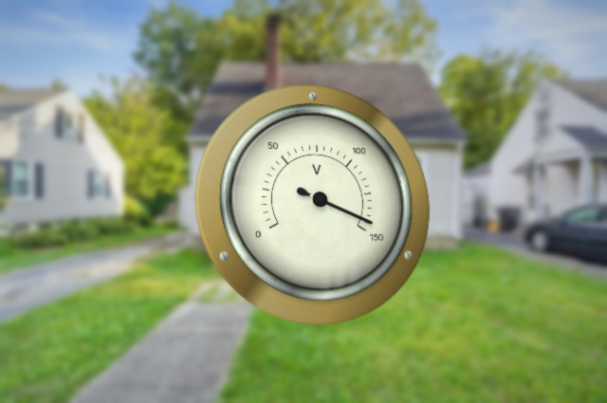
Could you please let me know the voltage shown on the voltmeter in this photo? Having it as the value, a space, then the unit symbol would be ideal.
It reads 145 V
